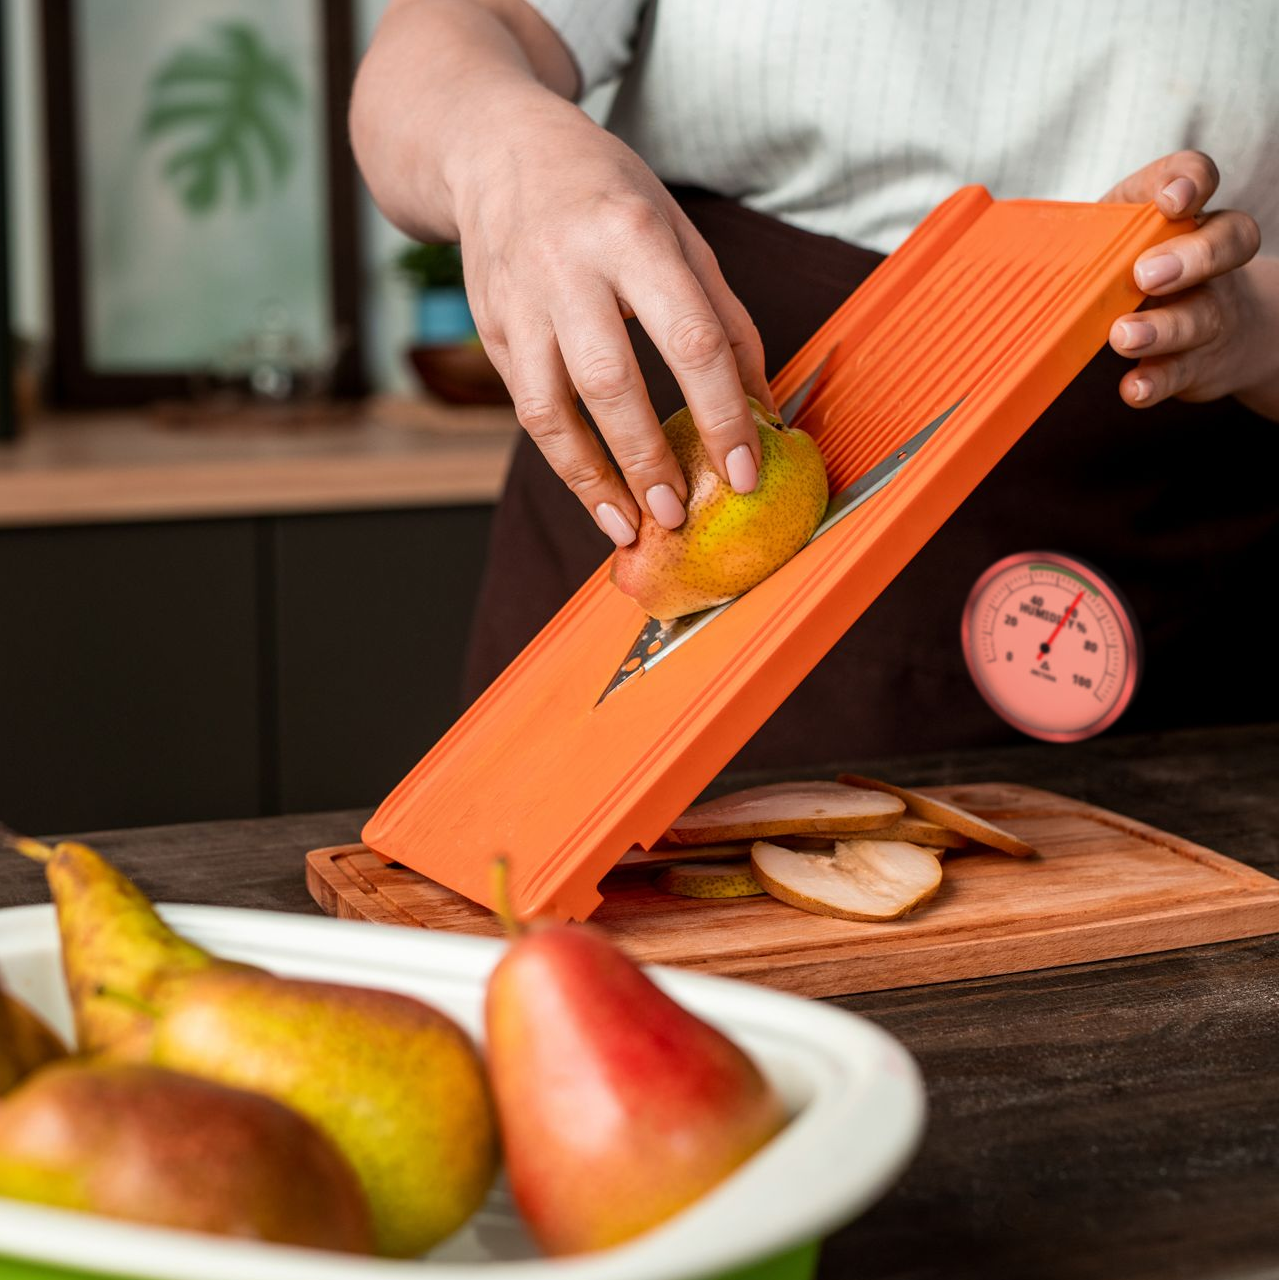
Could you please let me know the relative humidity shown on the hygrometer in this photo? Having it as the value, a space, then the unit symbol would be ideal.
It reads 60 %
